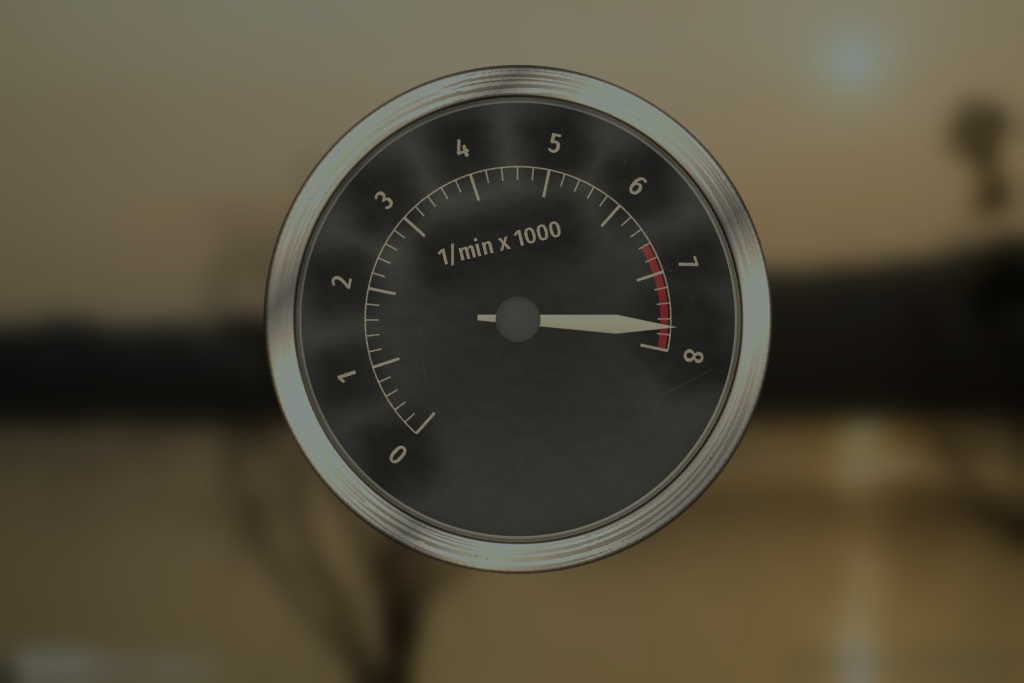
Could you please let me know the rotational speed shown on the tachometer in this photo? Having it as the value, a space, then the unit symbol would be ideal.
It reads 7700 rpm
